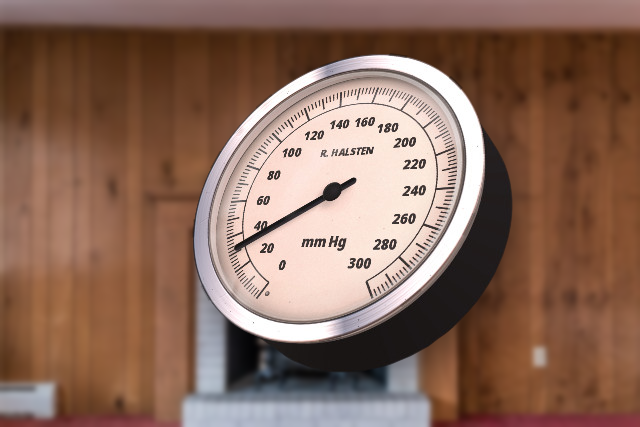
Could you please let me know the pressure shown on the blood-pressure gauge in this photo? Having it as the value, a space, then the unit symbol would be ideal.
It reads 30 mmHg
